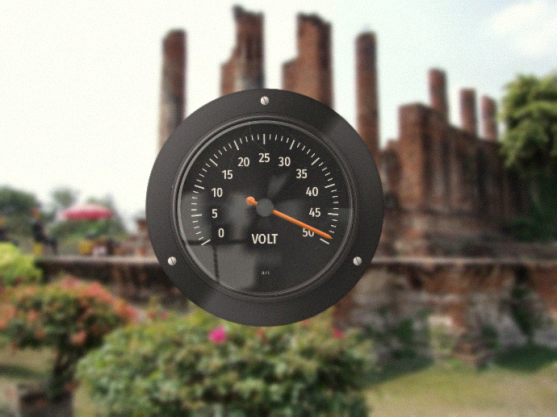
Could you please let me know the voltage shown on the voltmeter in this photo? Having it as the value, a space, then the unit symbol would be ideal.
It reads 49 V
